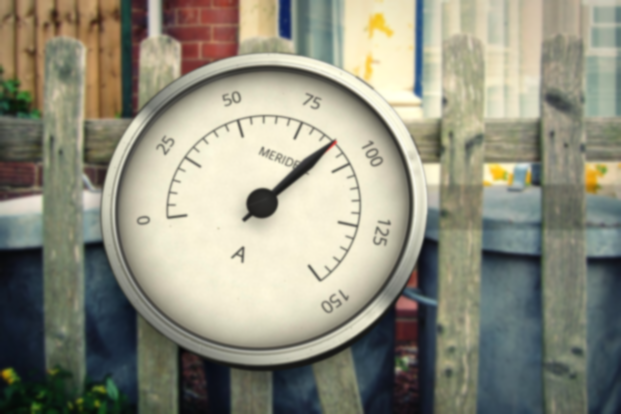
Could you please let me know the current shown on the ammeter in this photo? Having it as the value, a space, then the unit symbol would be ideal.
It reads 90 A
